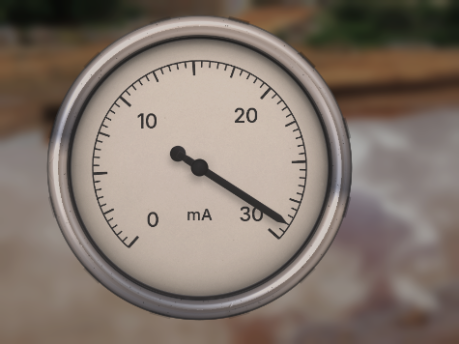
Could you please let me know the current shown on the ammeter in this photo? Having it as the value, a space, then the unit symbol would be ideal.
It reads 29 mA
